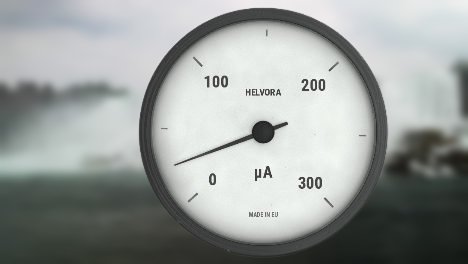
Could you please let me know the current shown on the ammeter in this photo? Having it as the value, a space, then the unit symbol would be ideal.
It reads 25 µA
